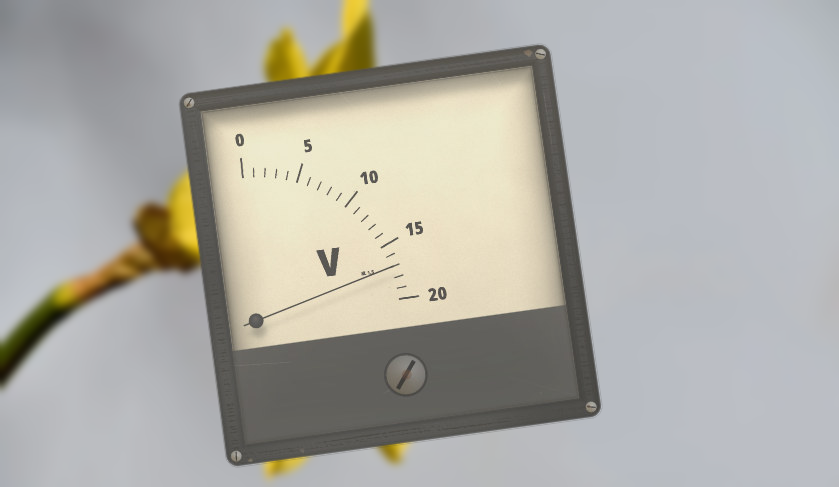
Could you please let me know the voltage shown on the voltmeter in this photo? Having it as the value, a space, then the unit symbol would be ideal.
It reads 17 V
